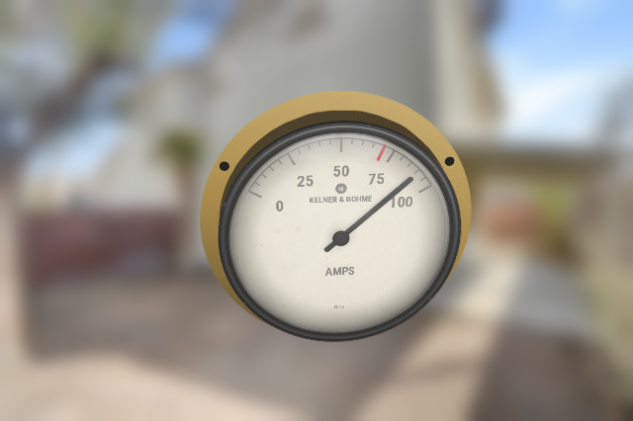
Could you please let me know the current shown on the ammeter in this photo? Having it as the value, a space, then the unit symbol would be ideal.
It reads 90 A
